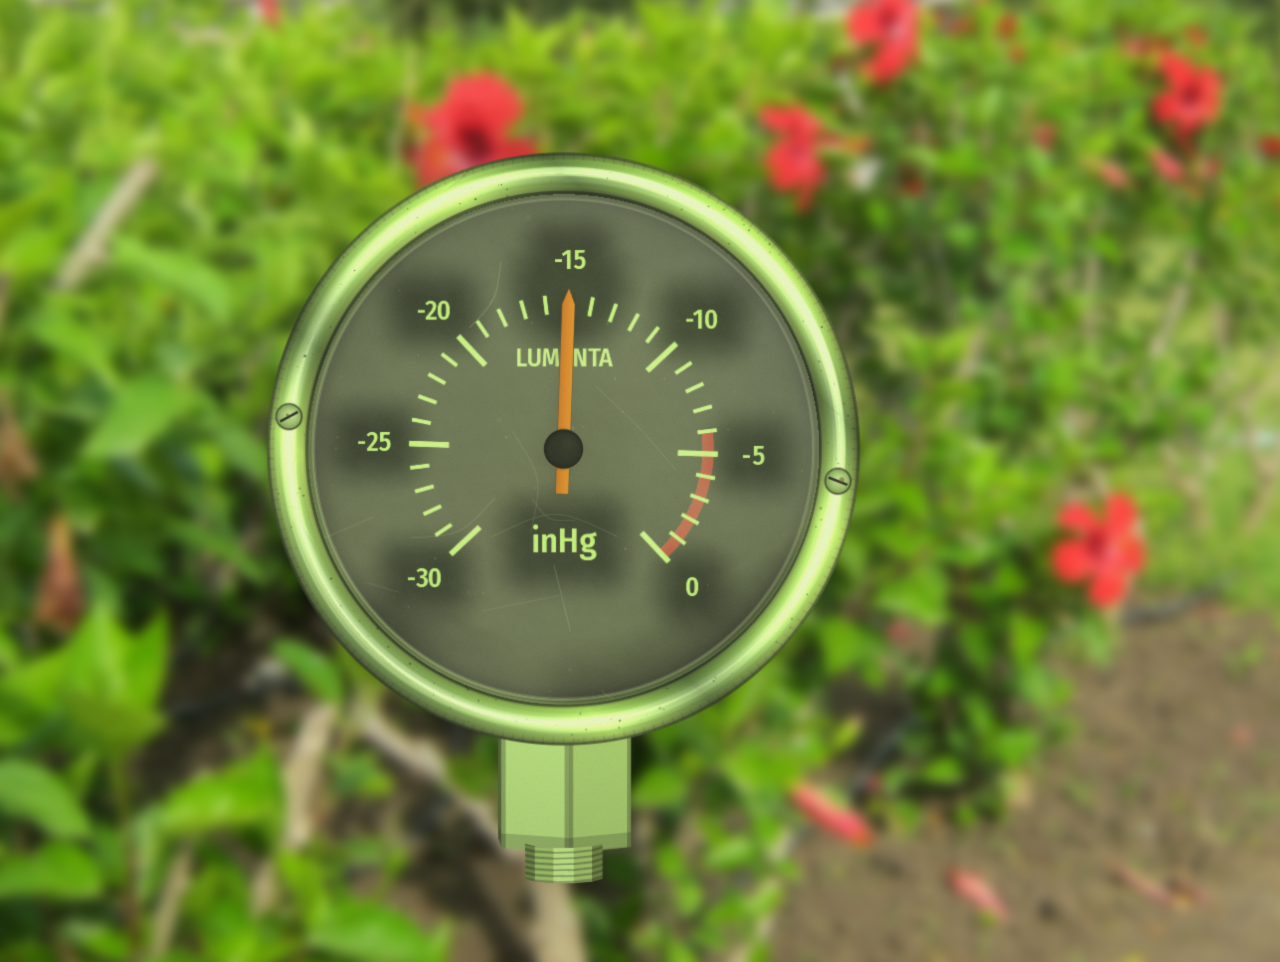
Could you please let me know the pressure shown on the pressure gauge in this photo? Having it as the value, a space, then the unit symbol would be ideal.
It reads -15 inHg
